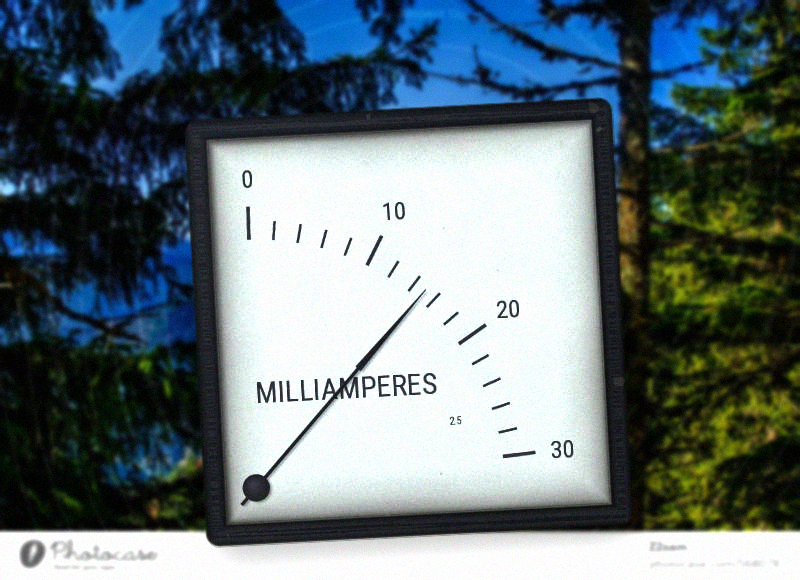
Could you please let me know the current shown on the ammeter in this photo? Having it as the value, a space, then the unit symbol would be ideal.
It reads 15 mA
